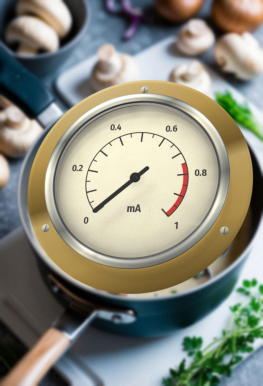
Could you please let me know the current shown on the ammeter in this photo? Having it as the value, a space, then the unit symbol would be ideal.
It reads 0 mA
